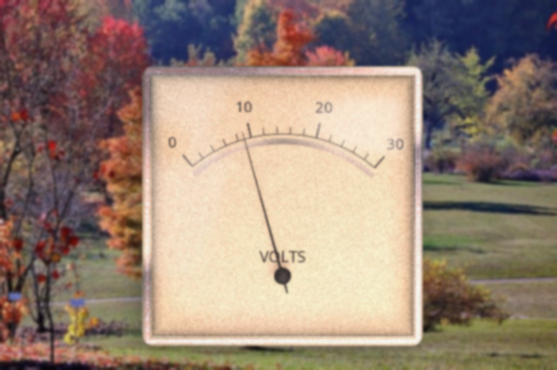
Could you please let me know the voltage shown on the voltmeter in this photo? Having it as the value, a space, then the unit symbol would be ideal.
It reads 9 V
